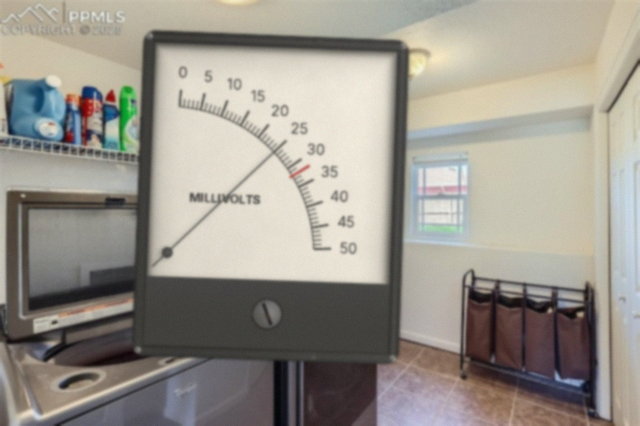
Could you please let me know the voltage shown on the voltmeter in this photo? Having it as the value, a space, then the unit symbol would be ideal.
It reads 25 mV
